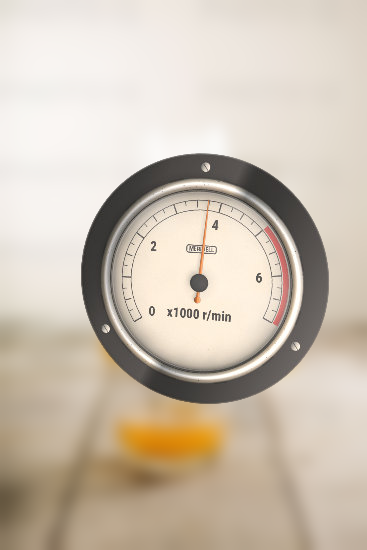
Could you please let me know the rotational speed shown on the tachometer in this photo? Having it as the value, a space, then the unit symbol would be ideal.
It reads 3750 rpm
